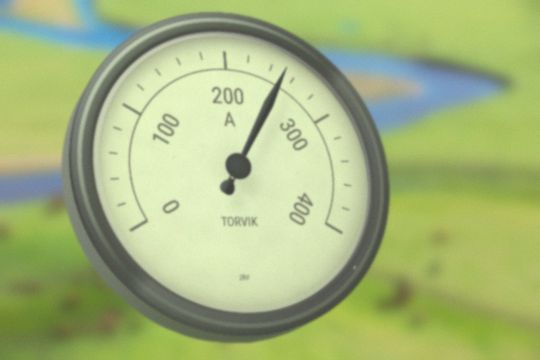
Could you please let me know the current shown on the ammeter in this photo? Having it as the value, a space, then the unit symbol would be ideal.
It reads 250 A
